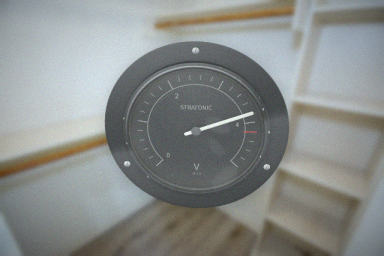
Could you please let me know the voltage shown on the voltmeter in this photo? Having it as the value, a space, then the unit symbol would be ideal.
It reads 3.8 V
